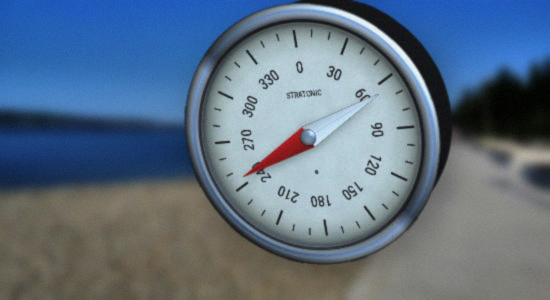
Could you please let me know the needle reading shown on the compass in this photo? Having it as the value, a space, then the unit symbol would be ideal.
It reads 245 °
